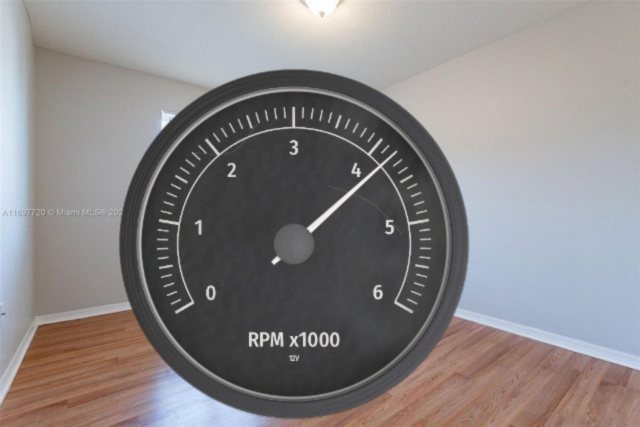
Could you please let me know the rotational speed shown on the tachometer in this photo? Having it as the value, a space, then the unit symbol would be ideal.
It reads 4200 rpm
